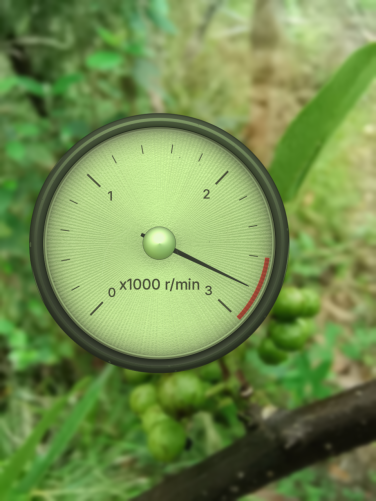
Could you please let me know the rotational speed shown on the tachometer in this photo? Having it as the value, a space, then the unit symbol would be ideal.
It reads 2800 rpm
